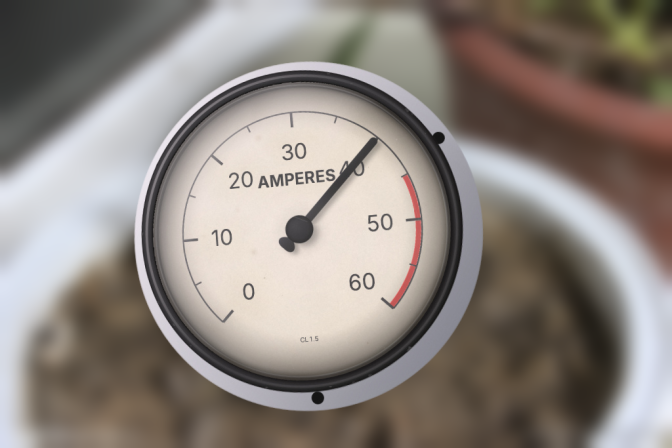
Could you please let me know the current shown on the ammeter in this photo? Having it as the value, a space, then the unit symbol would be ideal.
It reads 40 A
